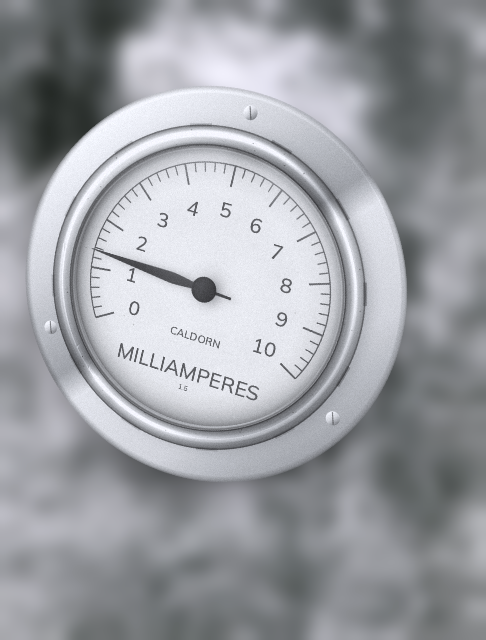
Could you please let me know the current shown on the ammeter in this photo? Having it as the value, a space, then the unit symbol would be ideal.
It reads 1.4 mA
